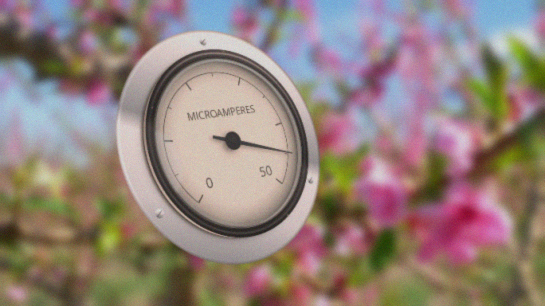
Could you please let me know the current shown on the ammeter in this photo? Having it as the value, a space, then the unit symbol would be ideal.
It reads 45 µA
